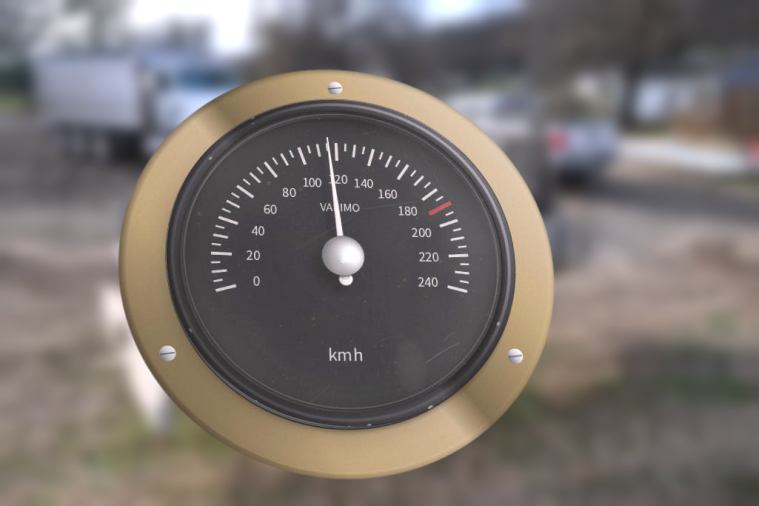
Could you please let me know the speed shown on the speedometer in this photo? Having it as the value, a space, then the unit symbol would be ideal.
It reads 115 km/h
